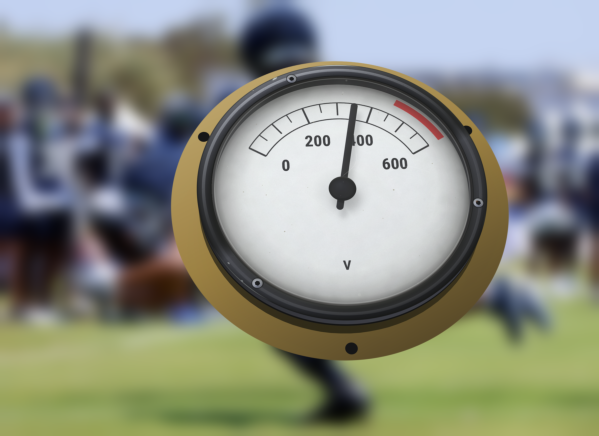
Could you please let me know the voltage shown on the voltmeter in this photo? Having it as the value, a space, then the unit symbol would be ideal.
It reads 350 V
